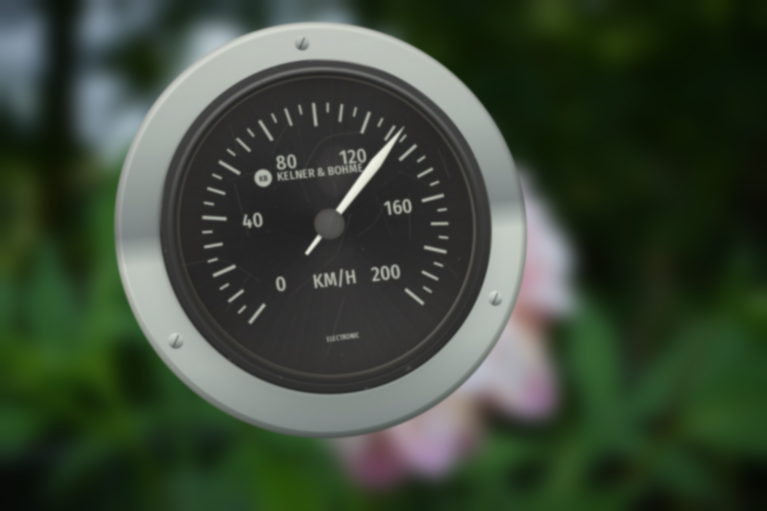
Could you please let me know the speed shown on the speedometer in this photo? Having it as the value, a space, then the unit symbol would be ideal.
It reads 132.5 km/h
